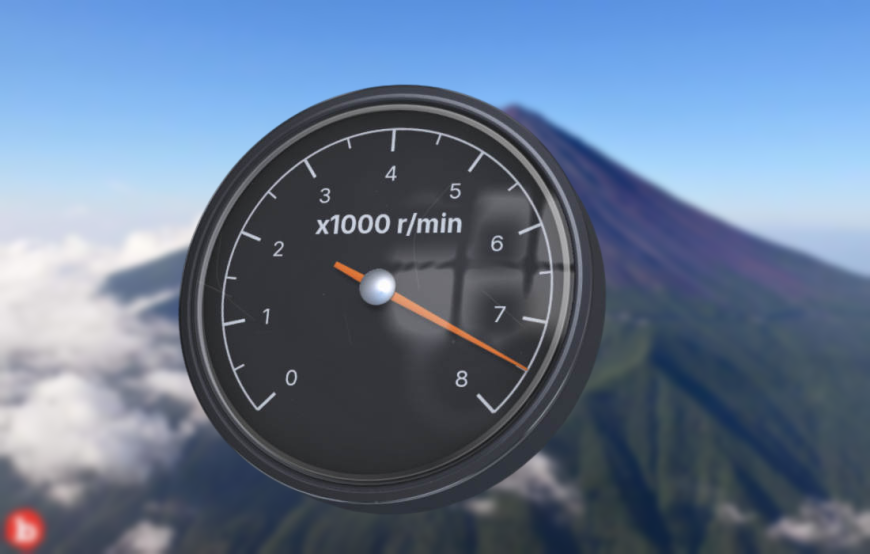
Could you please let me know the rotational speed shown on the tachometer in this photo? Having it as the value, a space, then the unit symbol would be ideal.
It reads 7500 rpm
